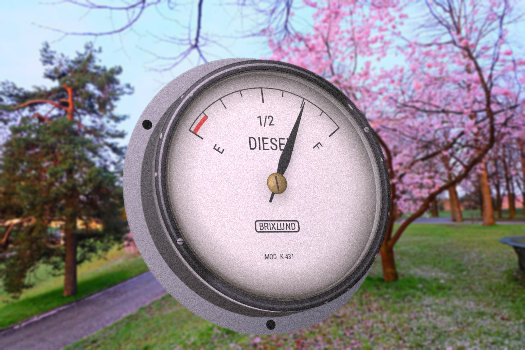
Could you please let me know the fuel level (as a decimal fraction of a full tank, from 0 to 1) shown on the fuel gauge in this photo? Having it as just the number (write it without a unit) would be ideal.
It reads 0.75
